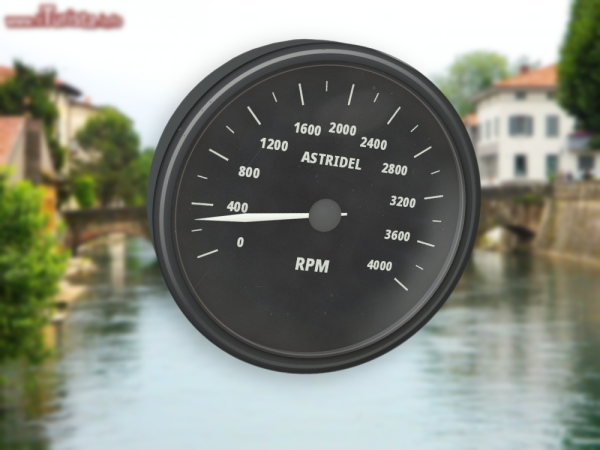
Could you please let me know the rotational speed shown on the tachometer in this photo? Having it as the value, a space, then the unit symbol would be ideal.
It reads 300 rpm
